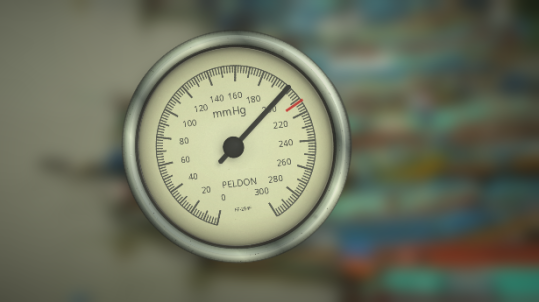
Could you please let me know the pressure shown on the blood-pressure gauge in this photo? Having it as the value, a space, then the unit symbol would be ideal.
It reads 200 mmHg
